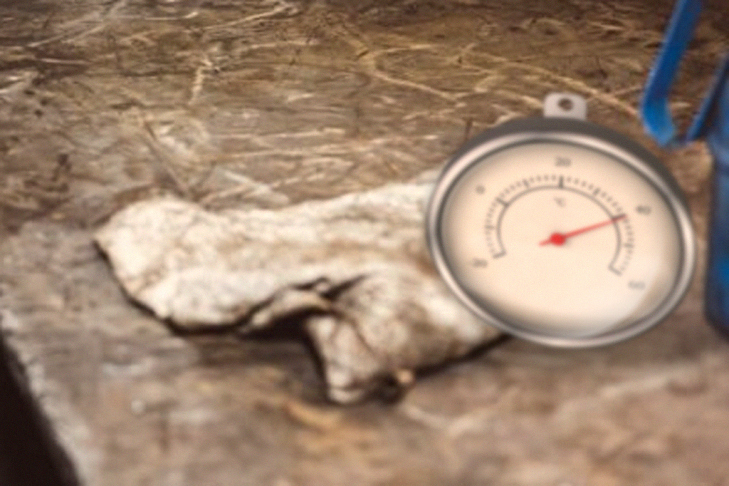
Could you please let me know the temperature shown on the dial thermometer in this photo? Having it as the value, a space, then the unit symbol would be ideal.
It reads 40 °C
